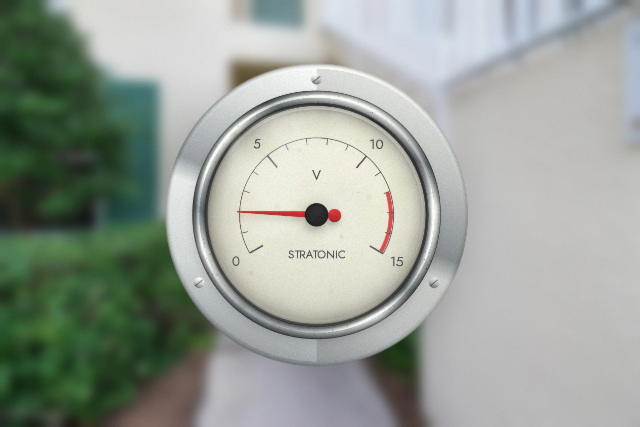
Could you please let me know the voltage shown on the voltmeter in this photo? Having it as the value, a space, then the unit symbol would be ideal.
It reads 2 V
